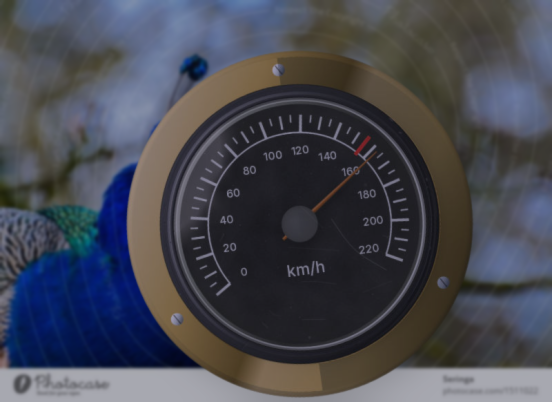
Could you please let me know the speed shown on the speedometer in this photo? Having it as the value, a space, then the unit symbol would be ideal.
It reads 162.5 km/h
